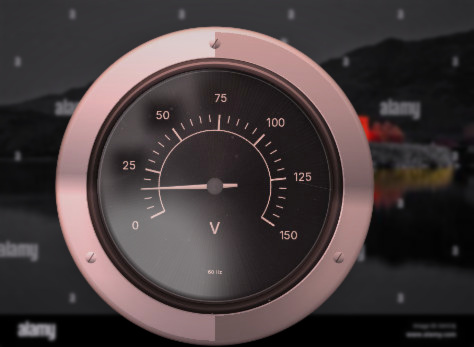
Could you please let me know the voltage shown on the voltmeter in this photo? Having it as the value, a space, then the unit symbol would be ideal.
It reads 15 V
